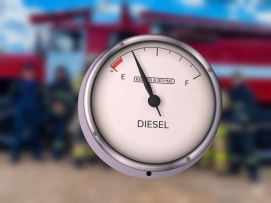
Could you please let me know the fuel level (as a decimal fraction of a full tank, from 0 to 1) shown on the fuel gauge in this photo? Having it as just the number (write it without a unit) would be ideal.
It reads 0.25
